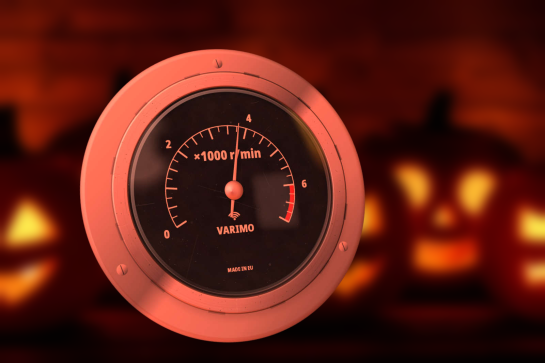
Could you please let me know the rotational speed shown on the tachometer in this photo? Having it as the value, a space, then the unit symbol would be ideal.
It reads 3750 rpm
